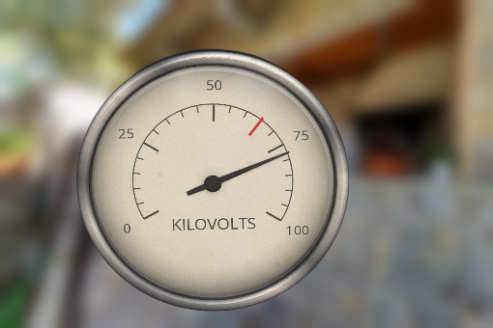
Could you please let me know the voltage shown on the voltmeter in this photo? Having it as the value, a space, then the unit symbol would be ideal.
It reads 77.5 kV
